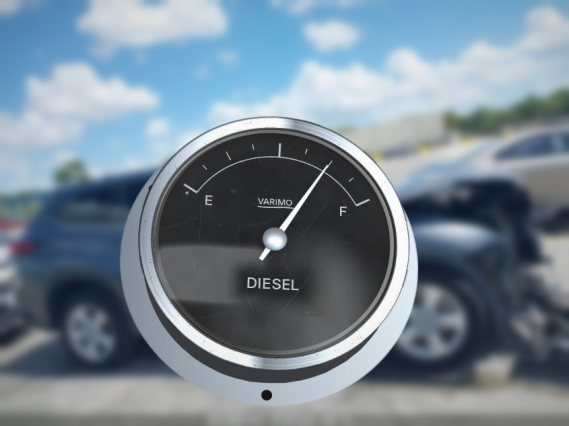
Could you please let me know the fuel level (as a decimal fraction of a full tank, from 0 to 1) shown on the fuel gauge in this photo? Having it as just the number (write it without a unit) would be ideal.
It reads 0.75
